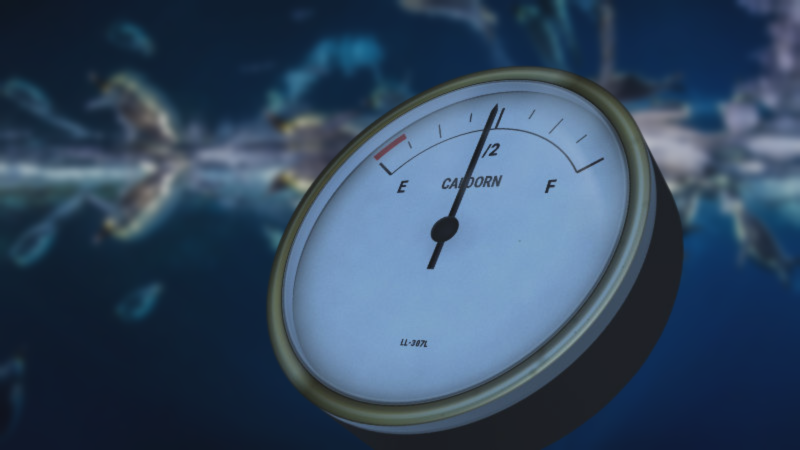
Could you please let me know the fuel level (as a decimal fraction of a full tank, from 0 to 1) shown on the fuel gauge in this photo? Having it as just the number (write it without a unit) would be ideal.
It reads 0.5
